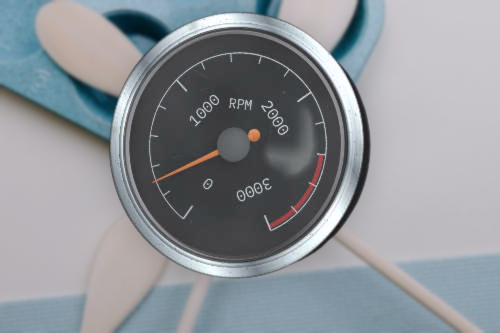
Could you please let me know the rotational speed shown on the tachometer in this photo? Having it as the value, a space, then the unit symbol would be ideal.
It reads 300 rpm
